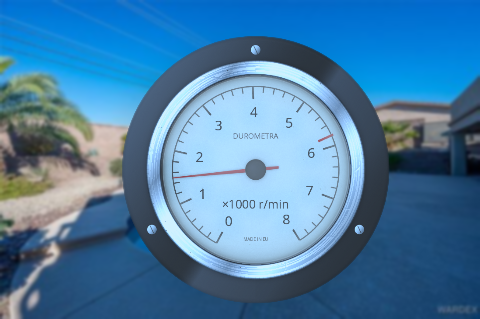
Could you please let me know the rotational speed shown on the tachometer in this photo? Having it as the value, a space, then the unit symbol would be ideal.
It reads 1500 rpm
